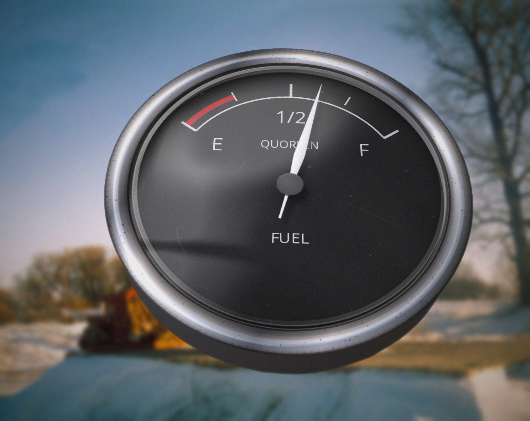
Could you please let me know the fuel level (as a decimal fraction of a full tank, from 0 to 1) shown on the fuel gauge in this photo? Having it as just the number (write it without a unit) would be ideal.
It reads 0.625
